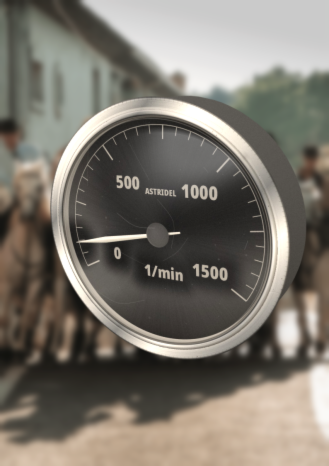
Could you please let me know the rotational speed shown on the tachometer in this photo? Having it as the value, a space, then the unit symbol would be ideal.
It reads 100 rpm
